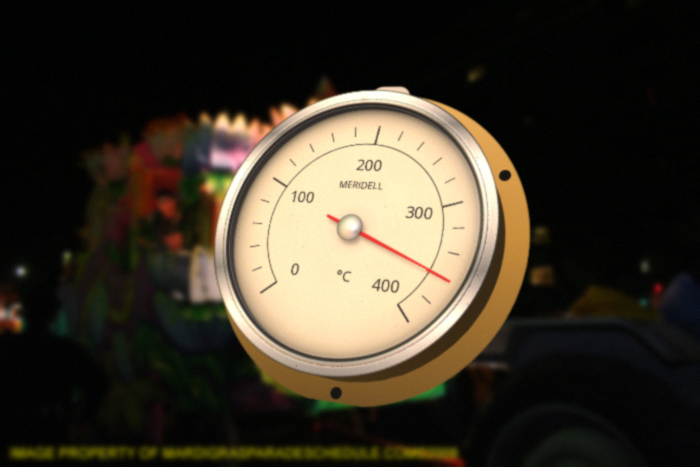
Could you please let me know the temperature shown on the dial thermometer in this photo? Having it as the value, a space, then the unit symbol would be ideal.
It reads 360 °C
